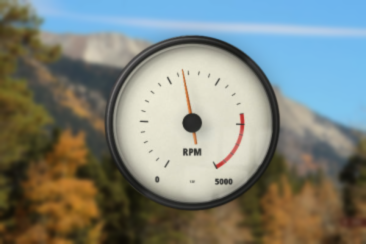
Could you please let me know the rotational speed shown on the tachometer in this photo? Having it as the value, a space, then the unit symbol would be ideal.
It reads 2300 rpm
